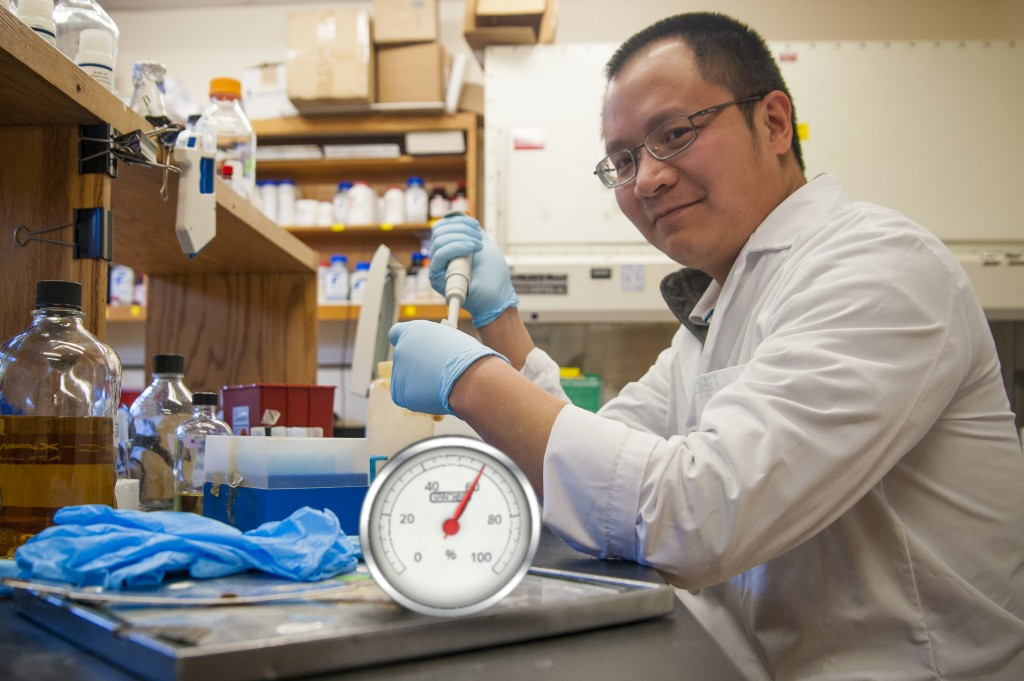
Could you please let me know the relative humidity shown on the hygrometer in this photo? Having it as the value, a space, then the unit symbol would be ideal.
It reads 60 %
